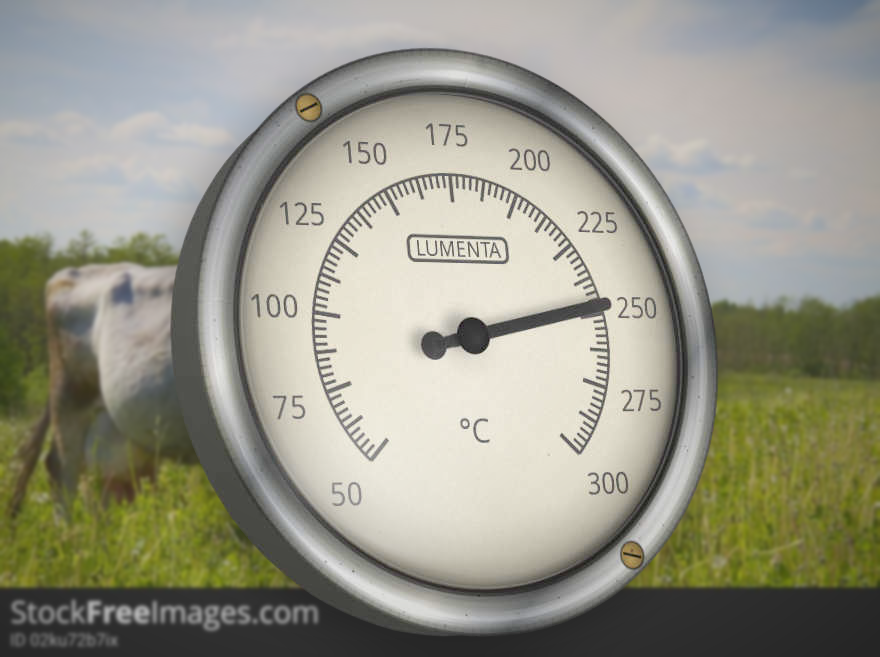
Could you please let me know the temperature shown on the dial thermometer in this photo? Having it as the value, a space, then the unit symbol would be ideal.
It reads 247.5 °C
